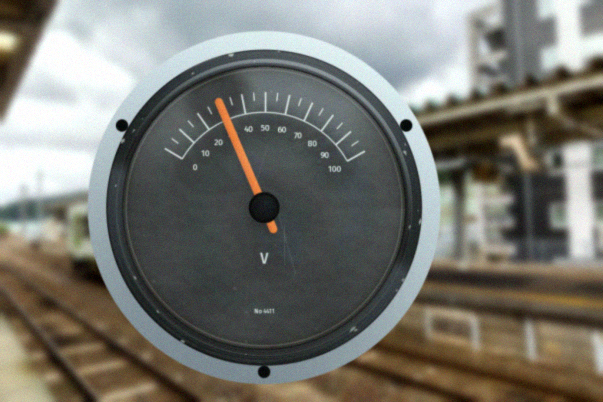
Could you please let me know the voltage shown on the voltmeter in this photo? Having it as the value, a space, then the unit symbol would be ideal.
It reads 30 V
